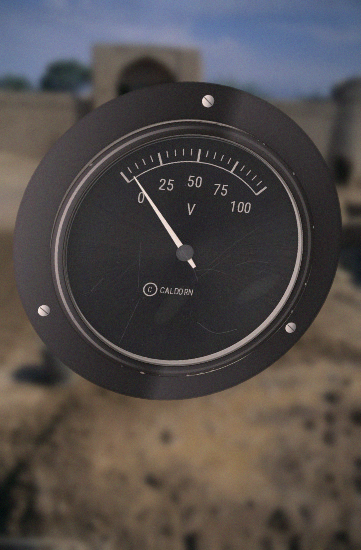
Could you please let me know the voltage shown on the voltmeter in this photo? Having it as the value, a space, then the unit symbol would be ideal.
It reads 5 V
